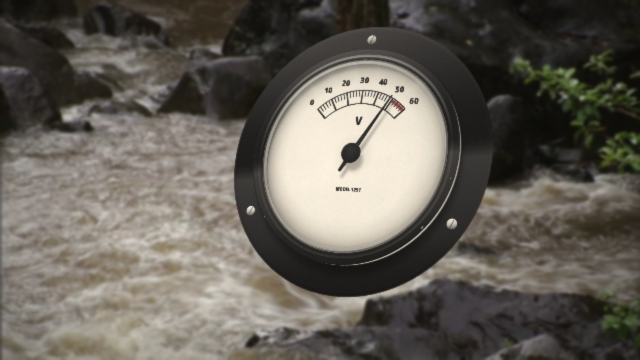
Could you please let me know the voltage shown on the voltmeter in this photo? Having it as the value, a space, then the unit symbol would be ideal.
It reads 50 V
